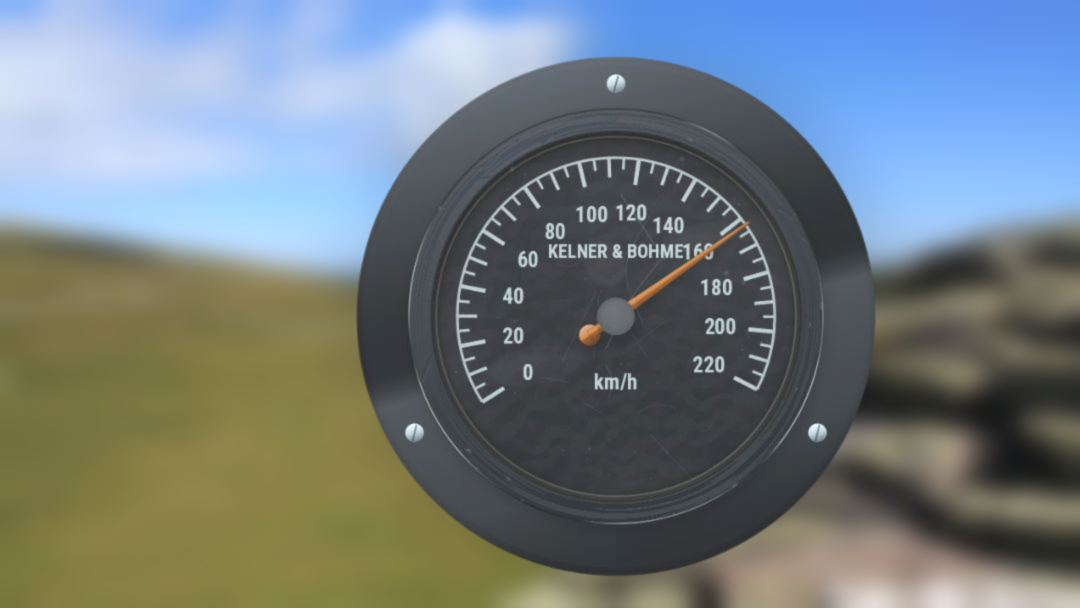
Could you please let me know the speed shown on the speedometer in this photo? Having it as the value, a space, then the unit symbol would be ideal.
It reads 162.5 km/h
